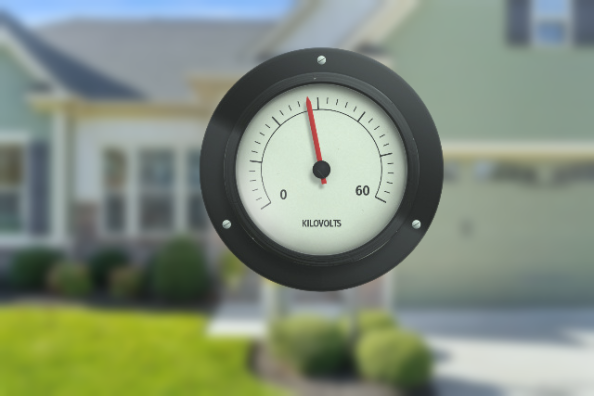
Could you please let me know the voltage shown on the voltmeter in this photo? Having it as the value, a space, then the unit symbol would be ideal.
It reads 28 kV
